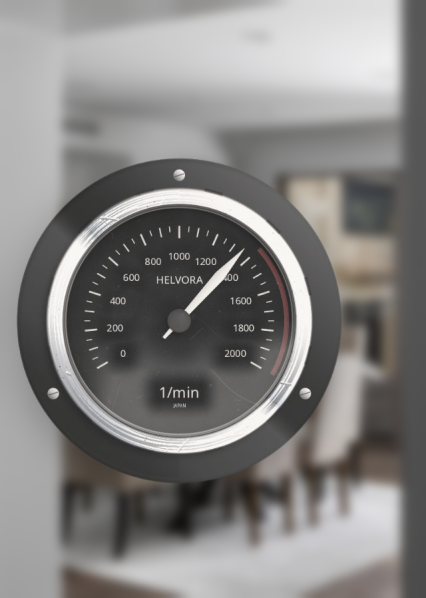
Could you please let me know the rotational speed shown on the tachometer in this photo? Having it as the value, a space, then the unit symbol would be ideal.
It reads 1350 rpm
